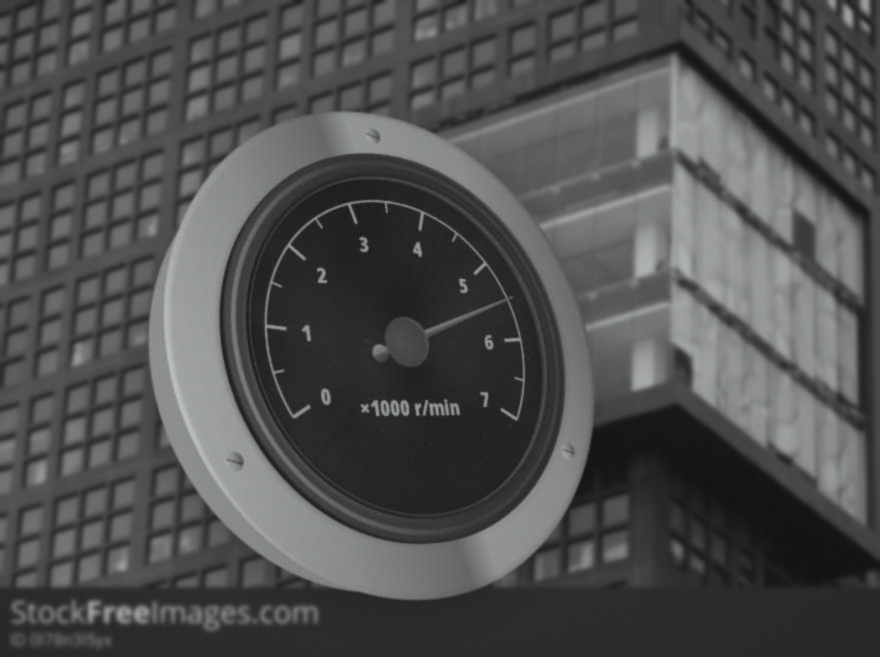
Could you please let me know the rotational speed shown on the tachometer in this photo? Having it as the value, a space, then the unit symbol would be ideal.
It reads 5500 rpm
